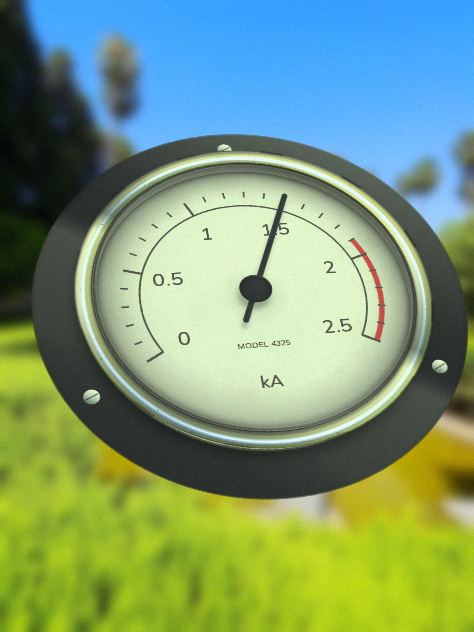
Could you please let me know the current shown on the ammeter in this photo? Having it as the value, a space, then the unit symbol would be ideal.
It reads 1.5 kA
